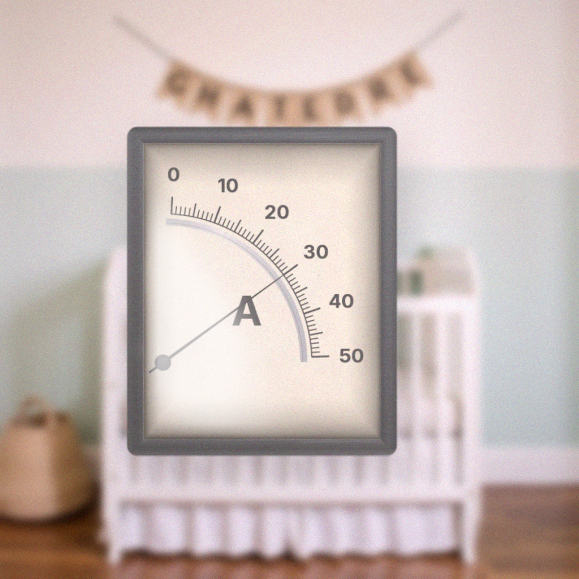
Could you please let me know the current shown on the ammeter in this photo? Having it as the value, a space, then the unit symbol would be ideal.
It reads 30 A
